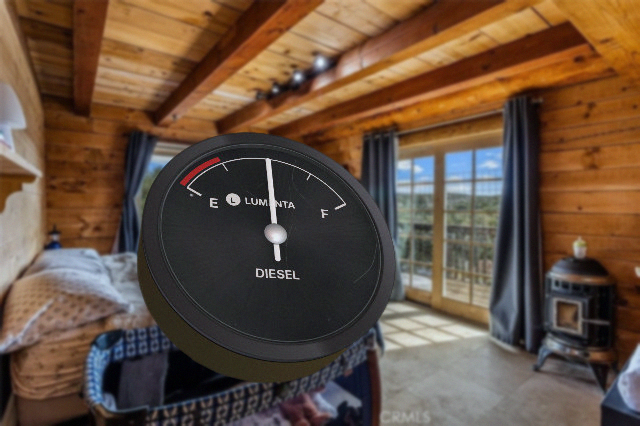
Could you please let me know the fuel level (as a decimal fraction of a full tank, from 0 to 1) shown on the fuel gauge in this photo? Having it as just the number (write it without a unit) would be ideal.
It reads 0.5
